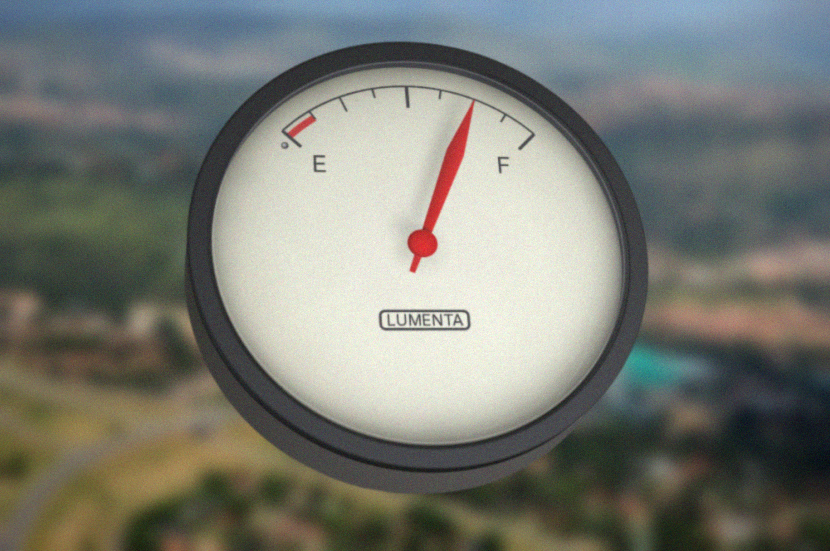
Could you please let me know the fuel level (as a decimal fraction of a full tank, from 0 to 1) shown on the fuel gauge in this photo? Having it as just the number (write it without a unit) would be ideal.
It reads 0.75
